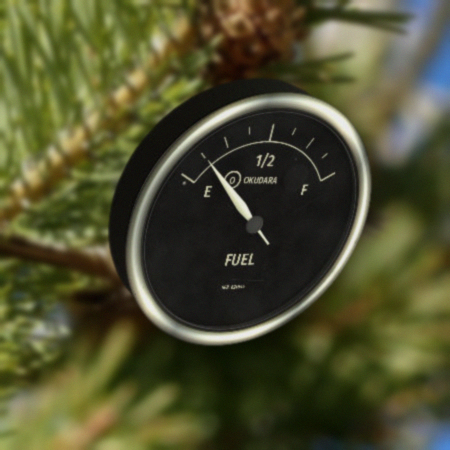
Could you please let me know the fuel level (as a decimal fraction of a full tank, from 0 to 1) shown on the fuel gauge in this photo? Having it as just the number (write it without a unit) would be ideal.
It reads 0.125
